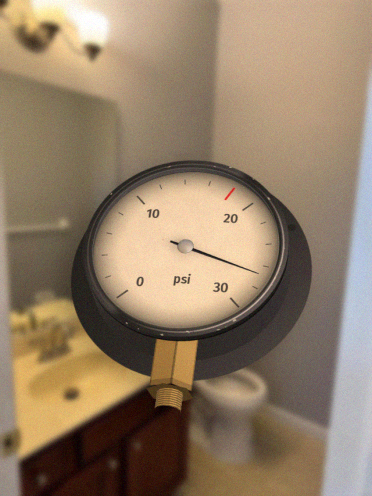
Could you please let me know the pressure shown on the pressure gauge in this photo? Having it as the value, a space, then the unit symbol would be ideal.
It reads 27 psi
